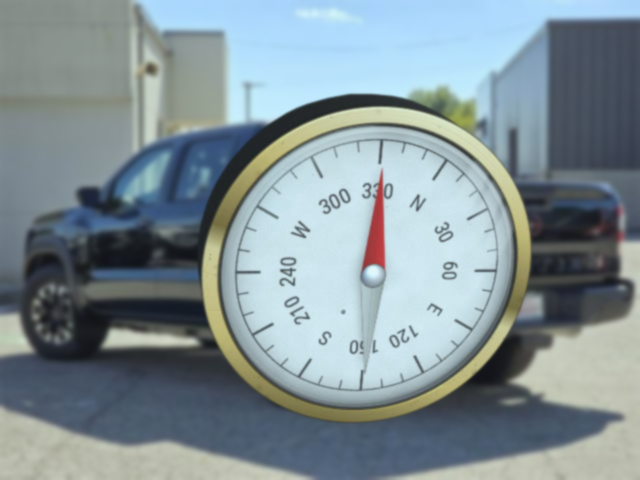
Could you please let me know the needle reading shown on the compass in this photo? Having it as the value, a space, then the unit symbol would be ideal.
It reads 330 °
